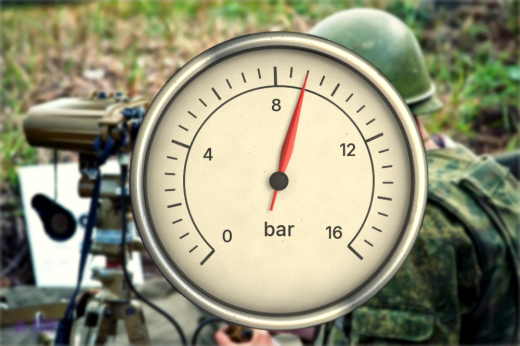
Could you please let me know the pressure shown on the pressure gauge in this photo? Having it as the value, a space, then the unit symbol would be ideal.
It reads 9 bar
